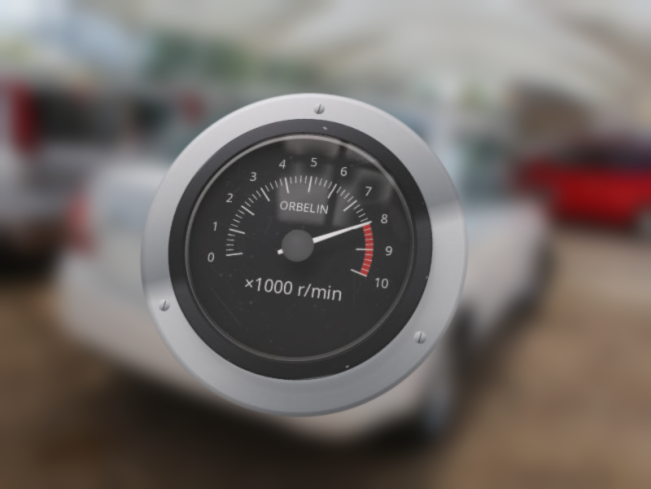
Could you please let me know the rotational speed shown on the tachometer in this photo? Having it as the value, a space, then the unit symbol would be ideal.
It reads 8000 rpm
